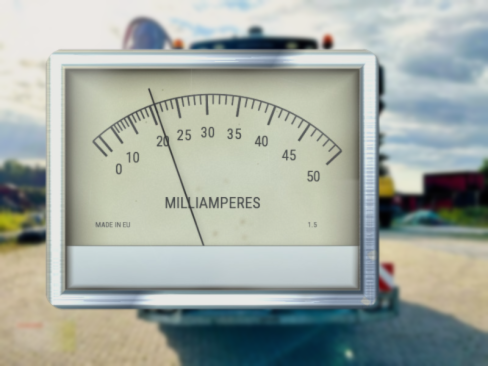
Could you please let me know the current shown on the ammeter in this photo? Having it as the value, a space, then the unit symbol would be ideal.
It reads 21 mA
